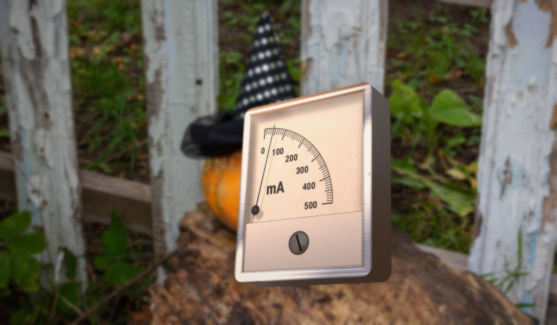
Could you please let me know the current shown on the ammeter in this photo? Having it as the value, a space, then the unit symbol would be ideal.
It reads 50 mA
